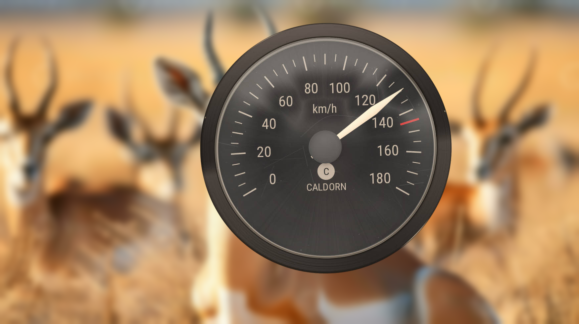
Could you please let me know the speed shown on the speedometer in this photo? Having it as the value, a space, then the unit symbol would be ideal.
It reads 130 km/h
